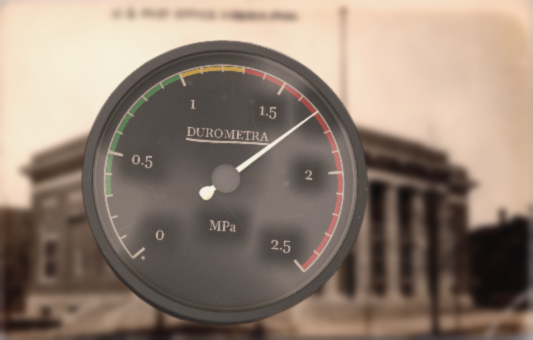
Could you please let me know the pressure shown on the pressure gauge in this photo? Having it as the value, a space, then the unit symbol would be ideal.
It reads 1.7 MPa
